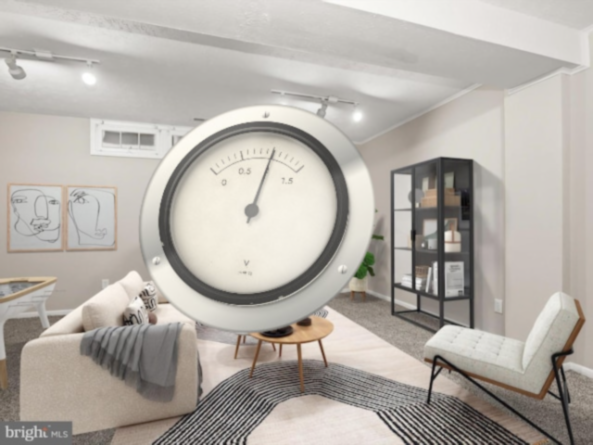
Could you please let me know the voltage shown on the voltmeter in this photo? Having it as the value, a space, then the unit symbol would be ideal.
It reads 1 V
